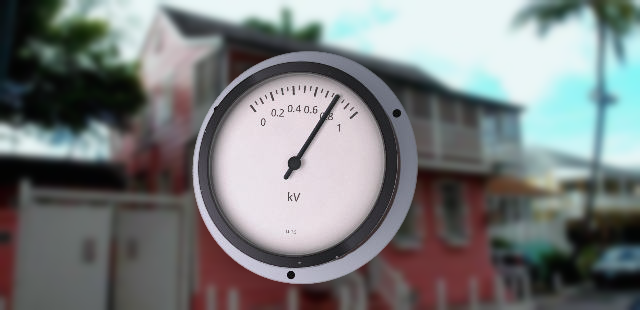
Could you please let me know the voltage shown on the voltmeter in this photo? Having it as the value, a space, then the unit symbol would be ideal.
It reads 0.8 kV
